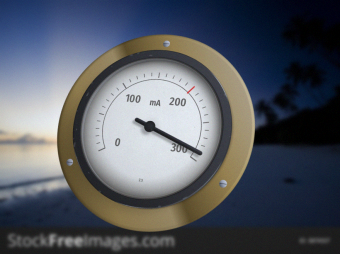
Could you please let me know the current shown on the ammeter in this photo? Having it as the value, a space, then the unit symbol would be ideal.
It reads 290 mA
